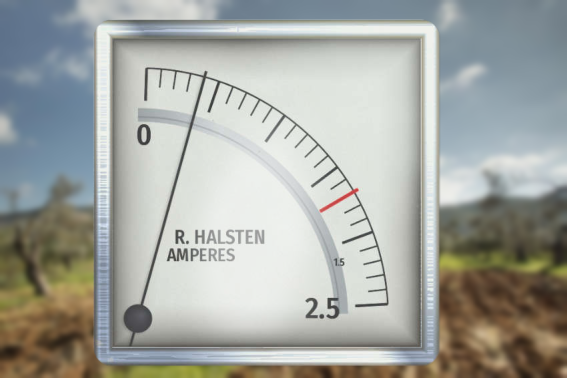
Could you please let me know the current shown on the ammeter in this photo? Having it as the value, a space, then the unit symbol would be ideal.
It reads 0.4 A
